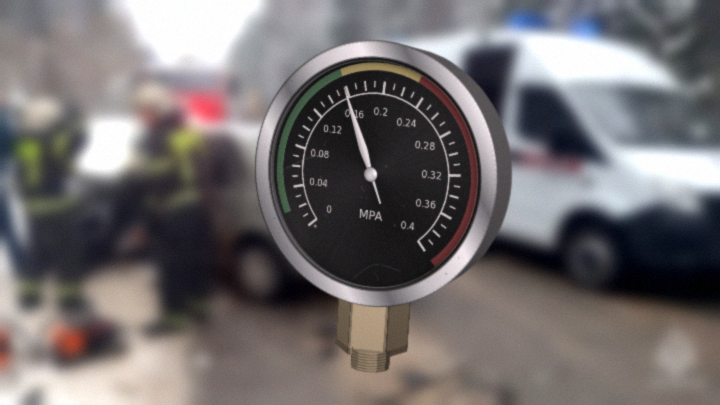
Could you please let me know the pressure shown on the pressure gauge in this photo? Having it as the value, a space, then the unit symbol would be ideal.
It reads 0.16 MPa
